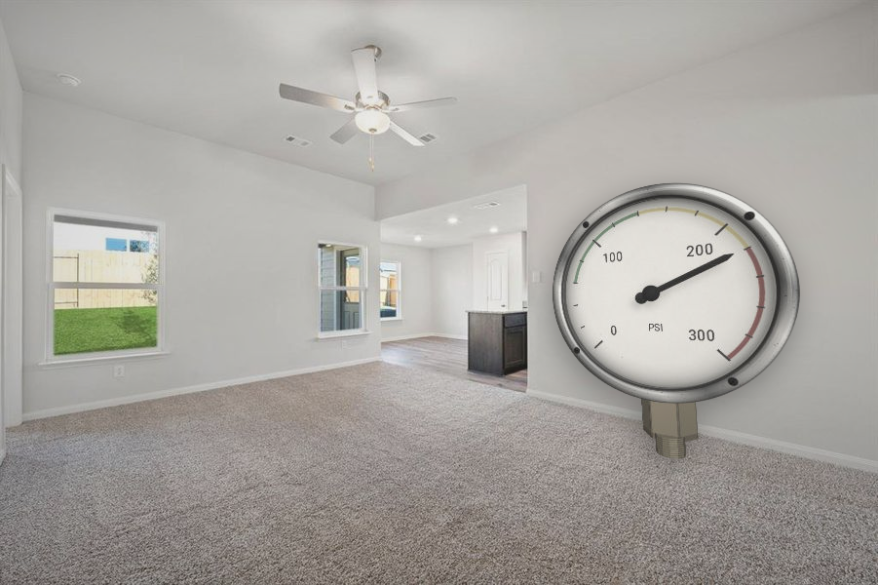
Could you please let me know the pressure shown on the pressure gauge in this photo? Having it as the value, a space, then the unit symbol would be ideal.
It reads 220 psi
